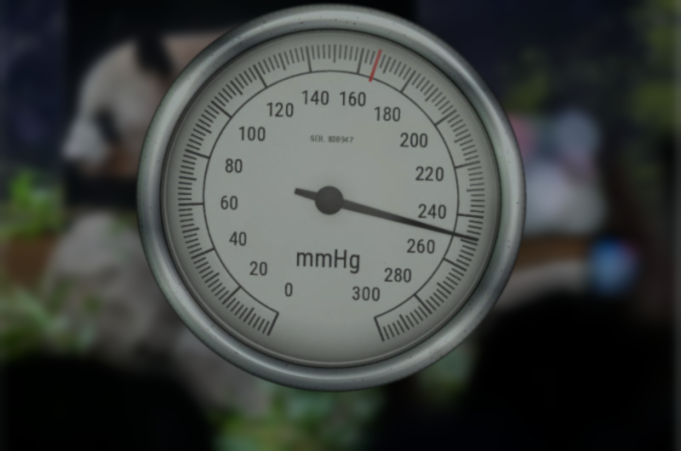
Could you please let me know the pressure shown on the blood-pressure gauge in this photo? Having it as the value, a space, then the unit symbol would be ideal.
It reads 248 mmHg
